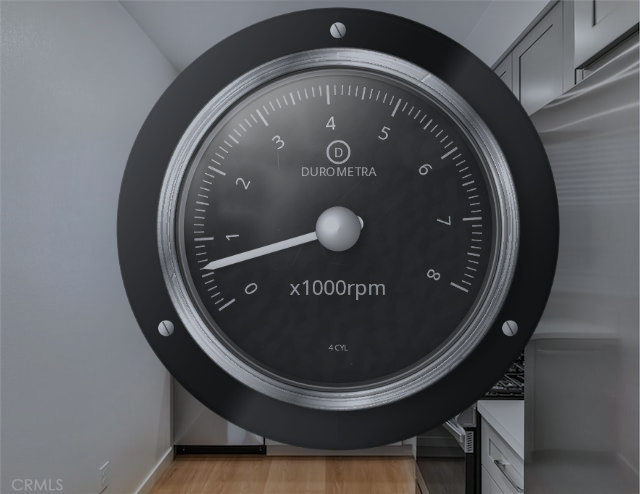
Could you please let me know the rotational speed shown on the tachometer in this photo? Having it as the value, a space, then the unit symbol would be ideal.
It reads 600 rpm
